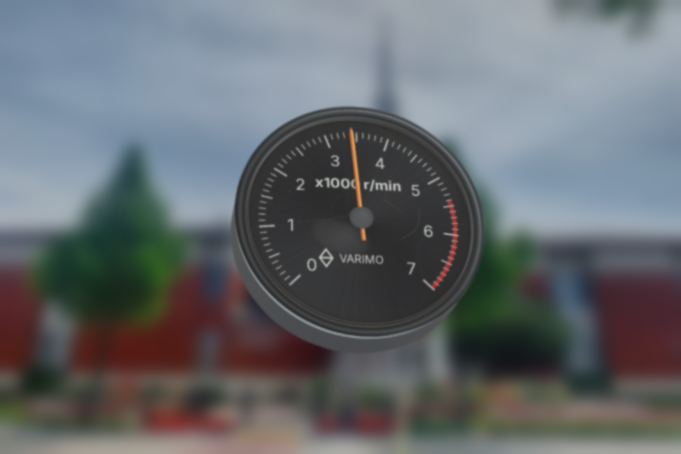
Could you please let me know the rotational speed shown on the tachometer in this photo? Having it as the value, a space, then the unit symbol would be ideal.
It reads 3400 rpm
